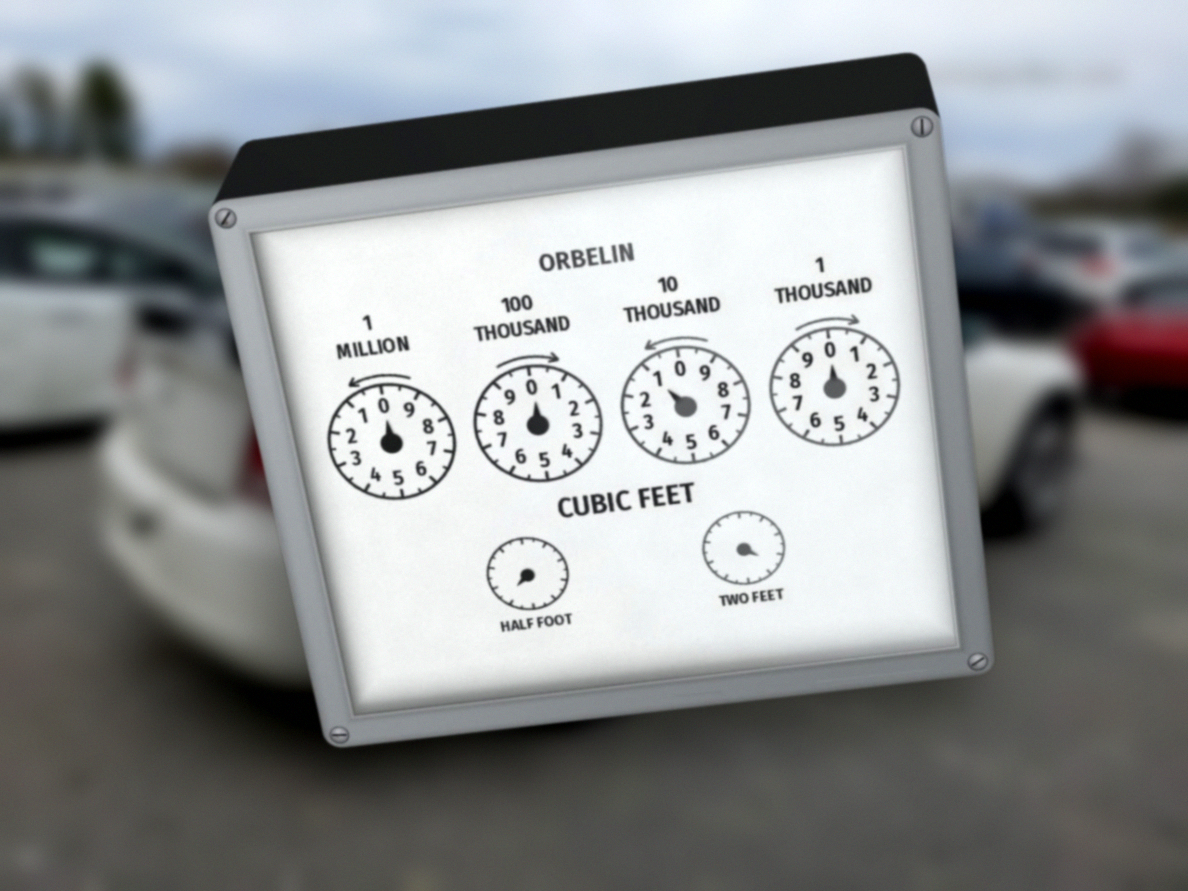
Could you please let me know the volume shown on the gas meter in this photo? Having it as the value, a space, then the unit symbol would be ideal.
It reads 1000 ft³
